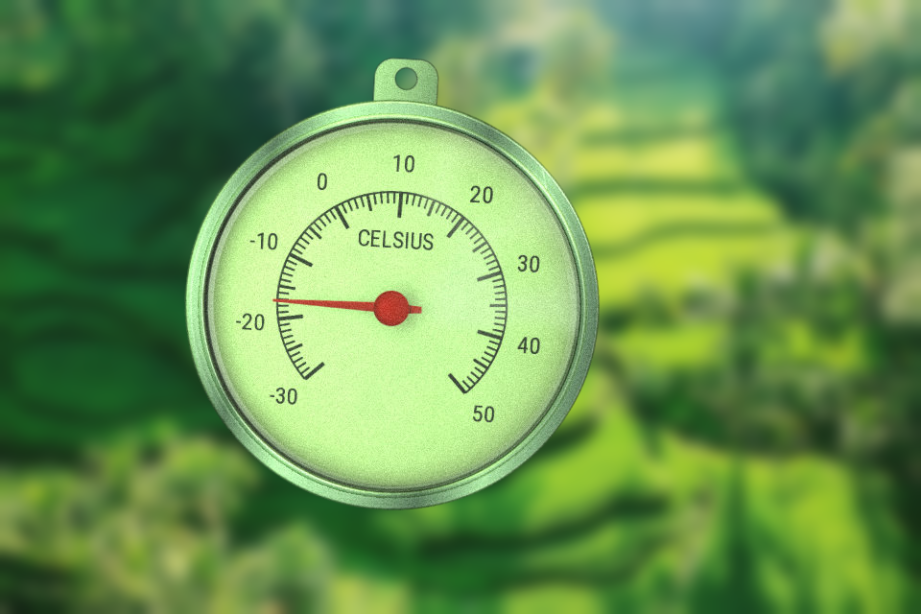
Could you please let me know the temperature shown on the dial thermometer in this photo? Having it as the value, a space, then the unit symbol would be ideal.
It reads -17 °C
